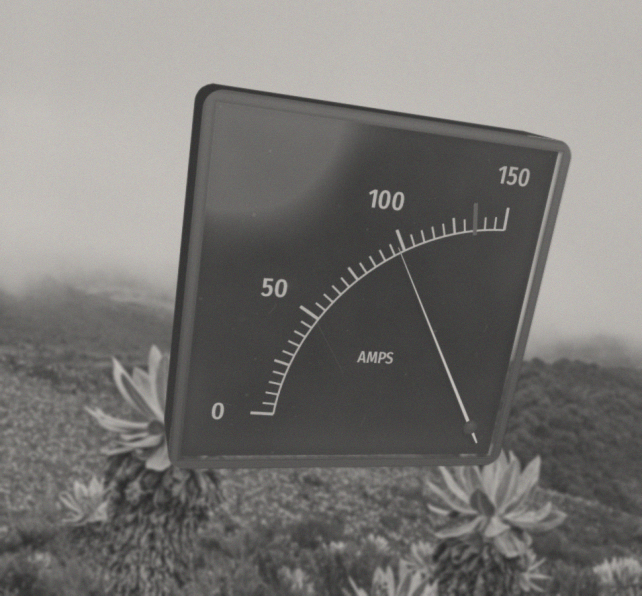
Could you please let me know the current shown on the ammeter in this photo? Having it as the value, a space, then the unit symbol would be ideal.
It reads 97.5 A
